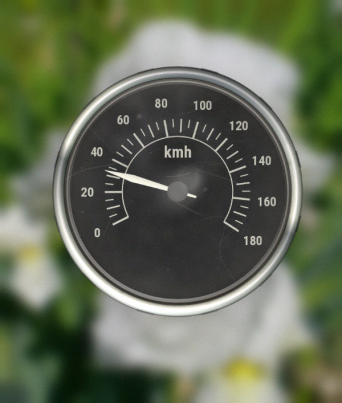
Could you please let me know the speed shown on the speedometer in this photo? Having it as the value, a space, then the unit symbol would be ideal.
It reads 32.5 km/h
